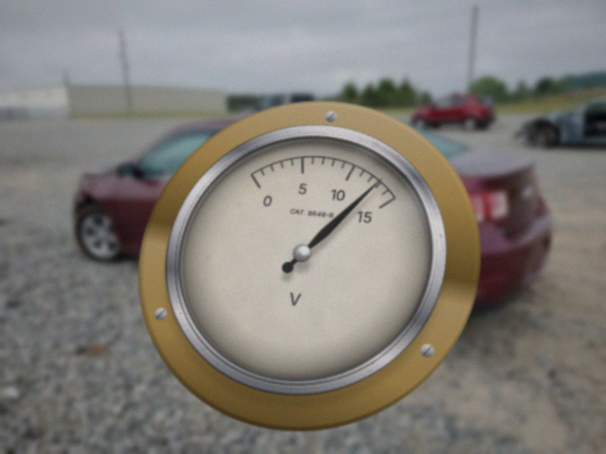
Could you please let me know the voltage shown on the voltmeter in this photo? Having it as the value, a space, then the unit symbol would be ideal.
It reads 13 V
